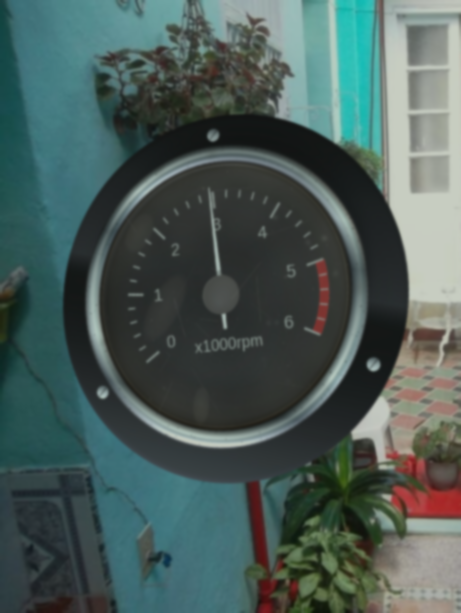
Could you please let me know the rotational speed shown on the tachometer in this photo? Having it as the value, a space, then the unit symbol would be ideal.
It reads 3000 rpm
